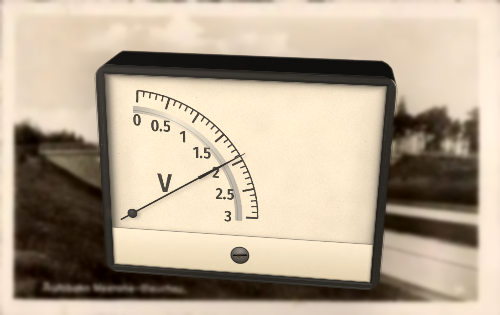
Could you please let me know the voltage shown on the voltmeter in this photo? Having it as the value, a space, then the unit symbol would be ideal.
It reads 1.9 V
